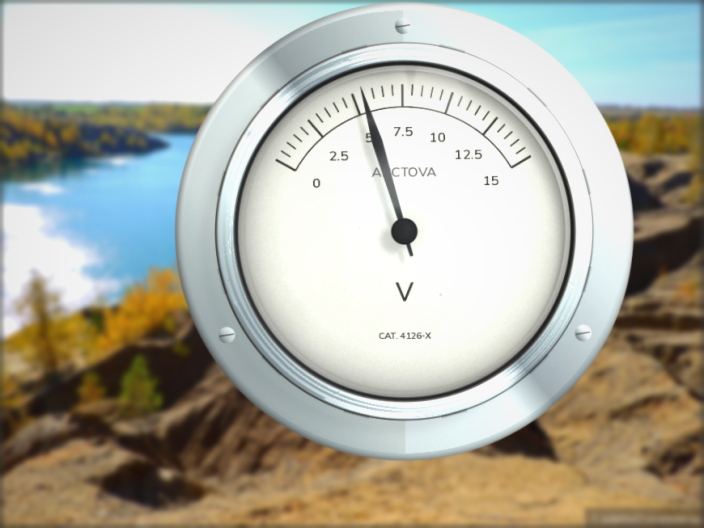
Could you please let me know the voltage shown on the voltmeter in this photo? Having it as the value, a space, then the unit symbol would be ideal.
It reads 5.5 V
